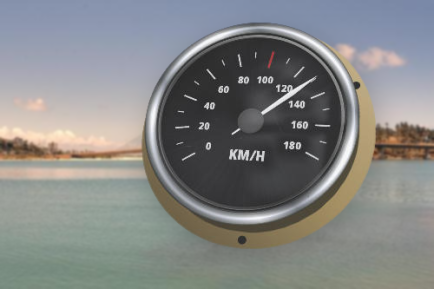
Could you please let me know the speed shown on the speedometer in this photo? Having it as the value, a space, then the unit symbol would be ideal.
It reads 130 km/h
